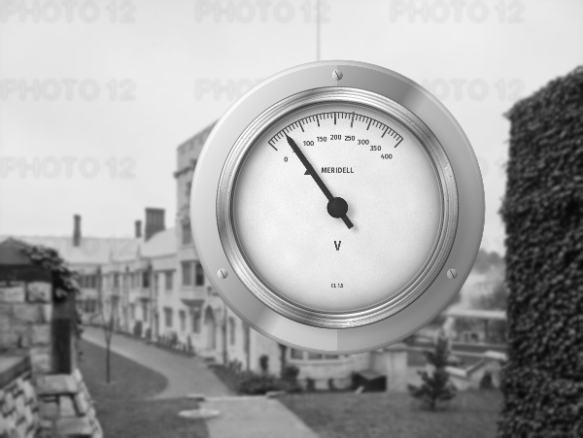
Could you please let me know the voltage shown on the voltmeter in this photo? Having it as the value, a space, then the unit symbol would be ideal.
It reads 50 V
